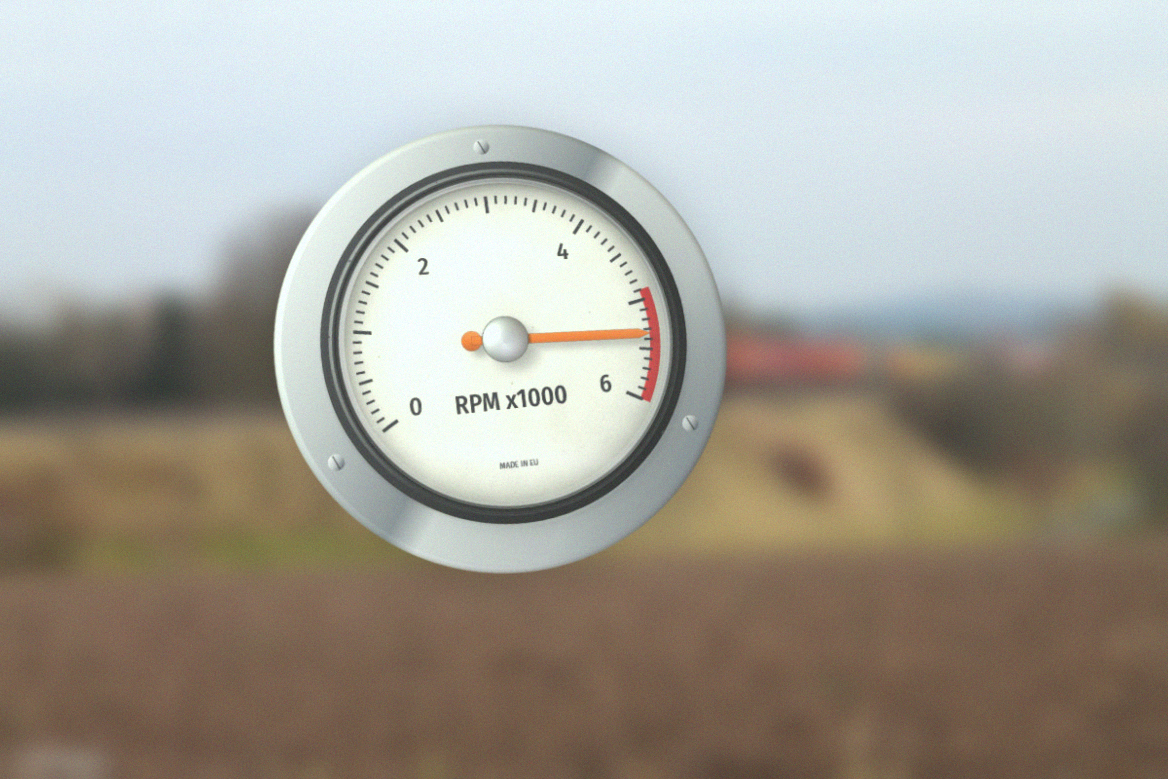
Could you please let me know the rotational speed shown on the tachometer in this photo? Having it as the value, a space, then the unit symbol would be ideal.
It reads 5350 rpm
